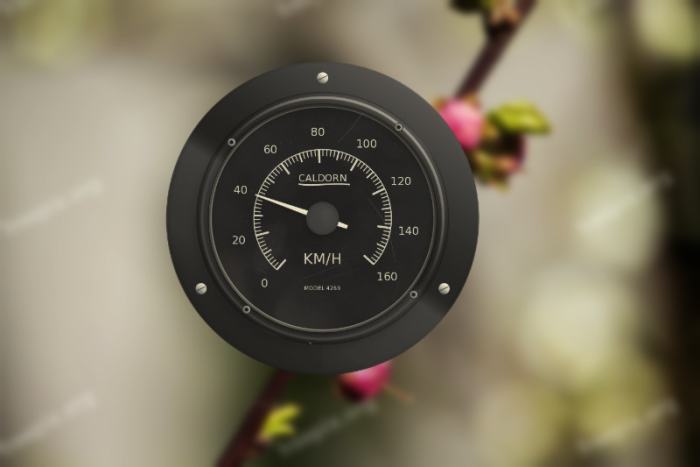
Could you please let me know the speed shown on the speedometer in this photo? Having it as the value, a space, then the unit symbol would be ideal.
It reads 40 km/h
